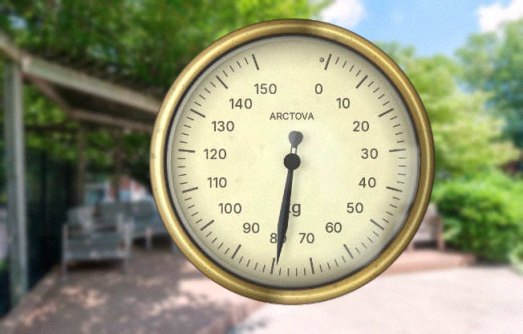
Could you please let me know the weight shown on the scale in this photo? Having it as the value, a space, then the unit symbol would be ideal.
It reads 79 kg
